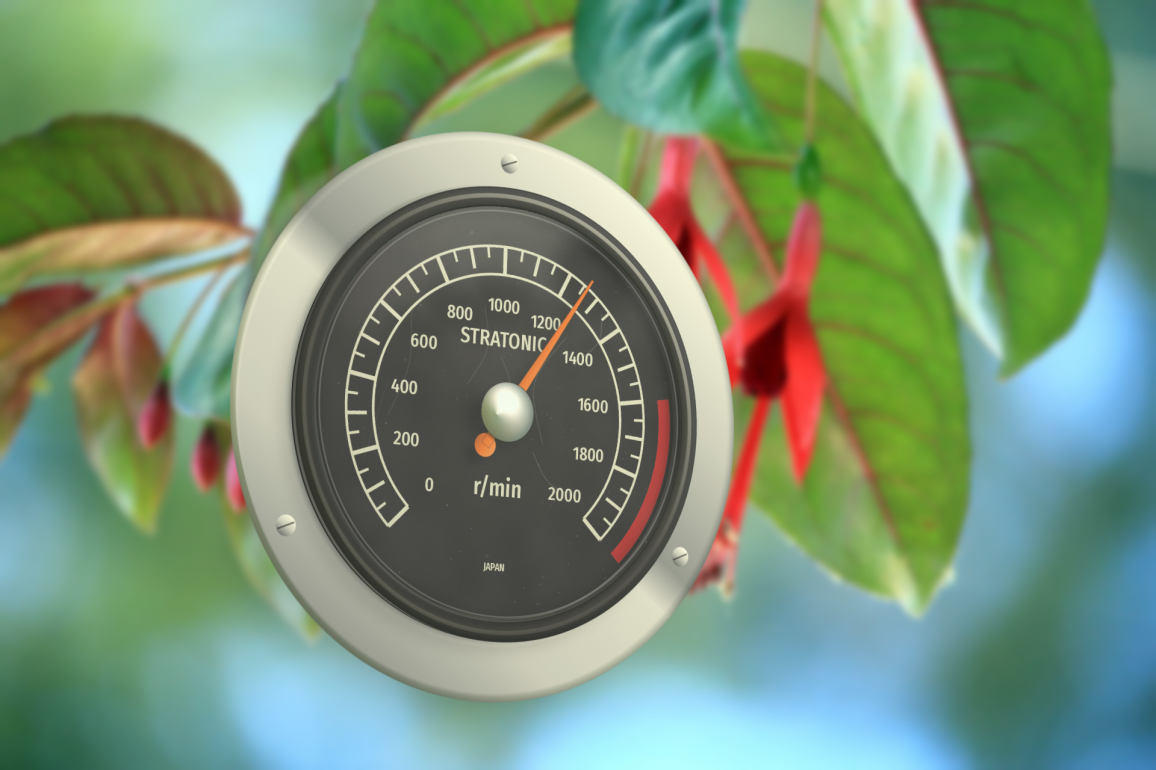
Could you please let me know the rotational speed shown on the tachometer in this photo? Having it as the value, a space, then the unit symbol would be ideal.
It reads 1250 rpm
